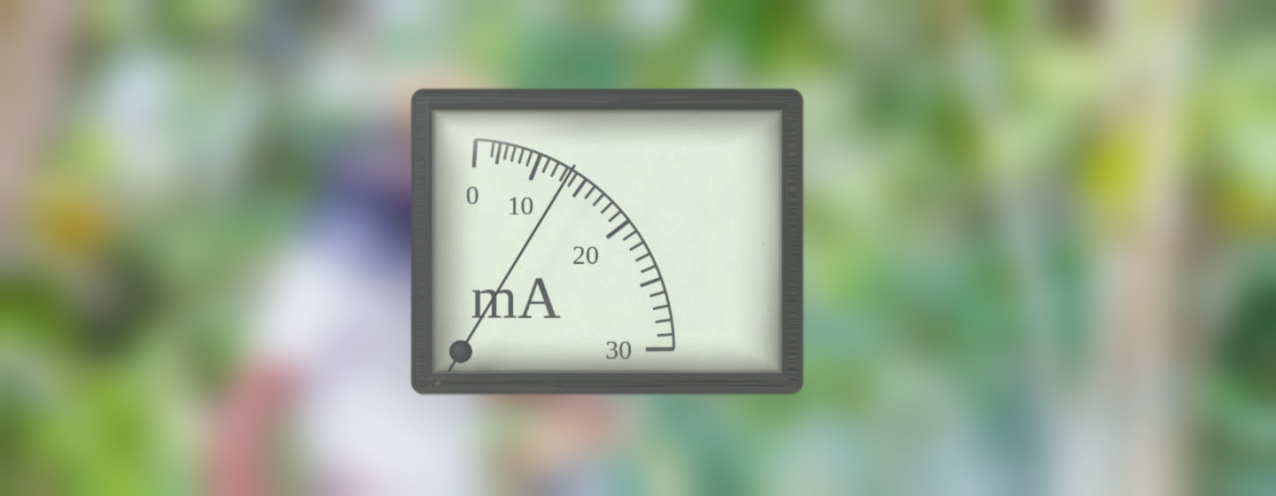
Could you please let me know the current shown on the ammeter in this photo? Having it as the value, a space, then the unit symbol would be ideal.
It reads 13.5 mA
